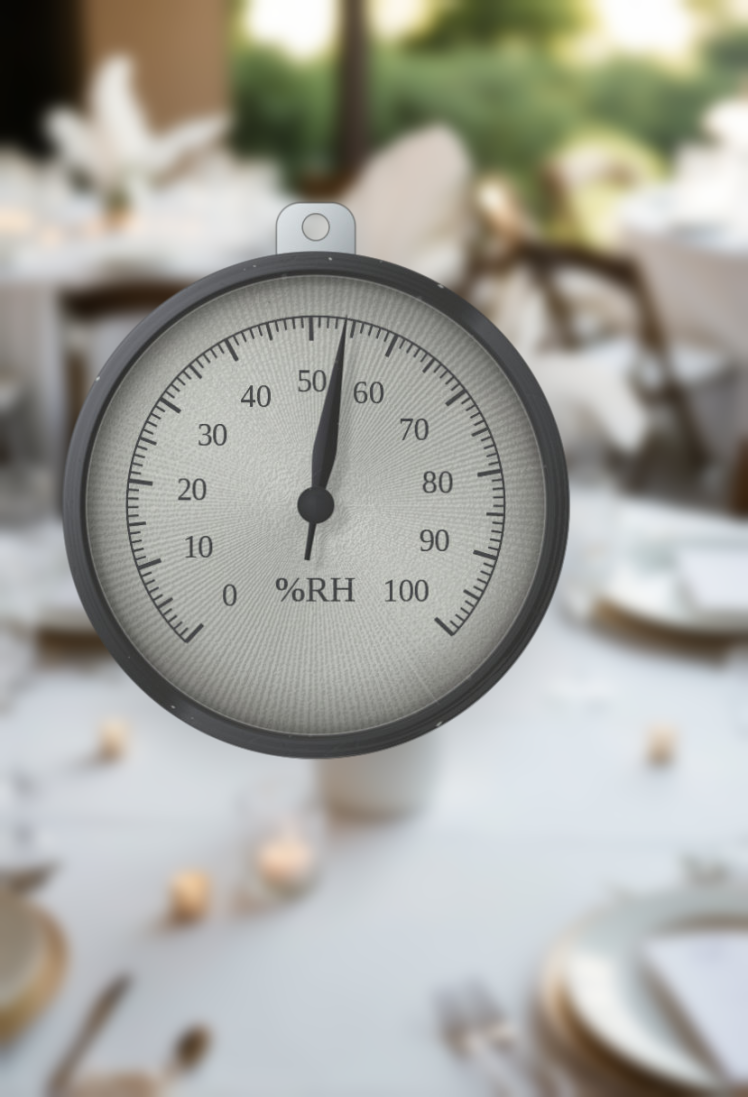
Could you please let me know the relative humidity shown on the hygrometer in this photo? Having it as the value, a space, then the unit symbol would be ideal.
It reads 54 %
